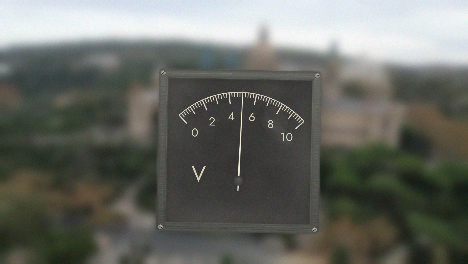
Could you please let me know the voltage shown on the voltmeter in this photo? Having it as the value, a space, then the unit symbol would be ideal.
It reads 5 V
